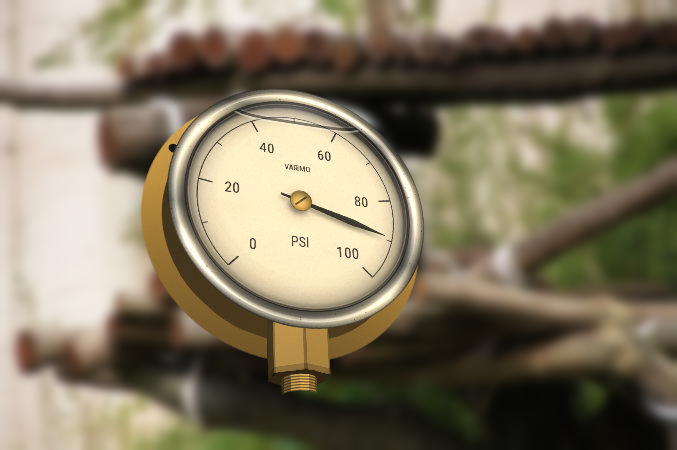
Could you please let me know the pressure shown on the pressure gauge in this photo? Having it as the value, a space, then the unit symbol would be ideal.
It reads 90 psi
